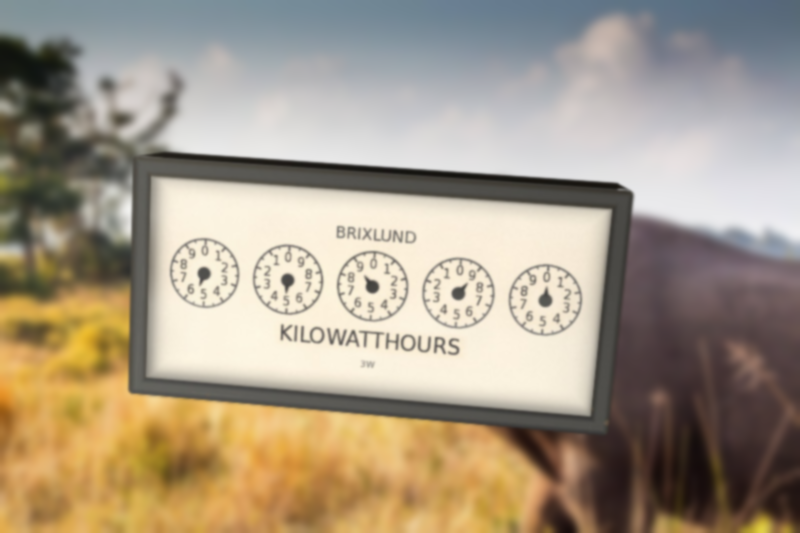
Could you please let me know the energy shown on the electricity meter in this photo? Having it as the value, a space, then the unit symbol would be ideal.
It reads 54890 kWh
